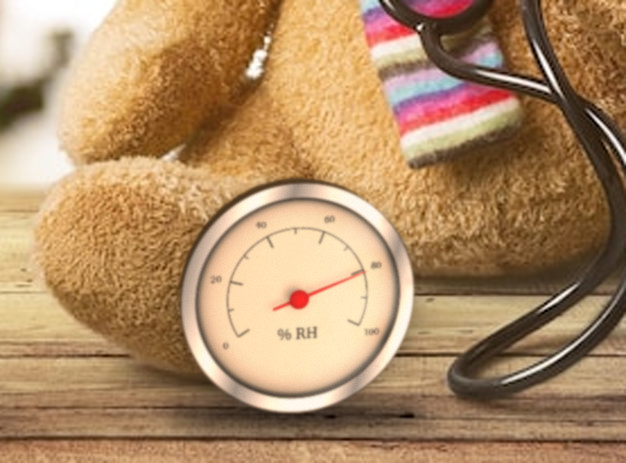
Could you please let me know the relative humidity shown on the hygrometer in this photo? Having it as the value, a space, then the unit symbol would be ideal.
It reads 80 %
